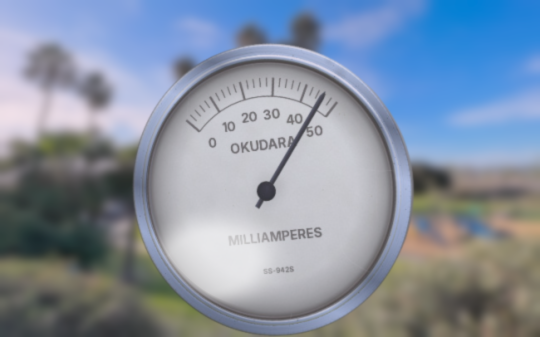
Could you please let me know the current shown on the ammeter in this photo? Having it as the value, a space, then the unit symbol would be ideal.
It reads 46 mA
